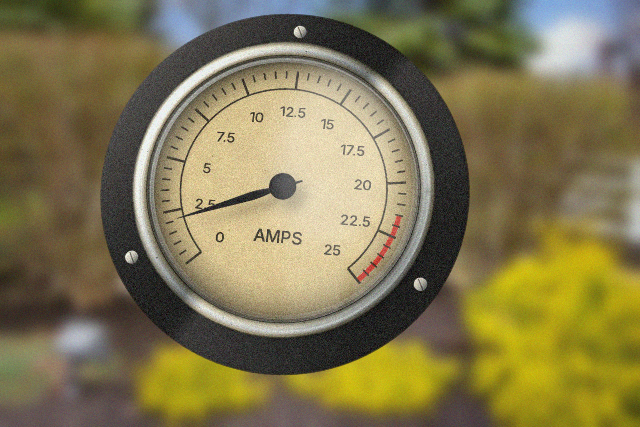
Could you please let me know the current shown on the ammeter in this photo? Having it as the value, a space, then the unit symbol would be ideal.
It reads 2 A
